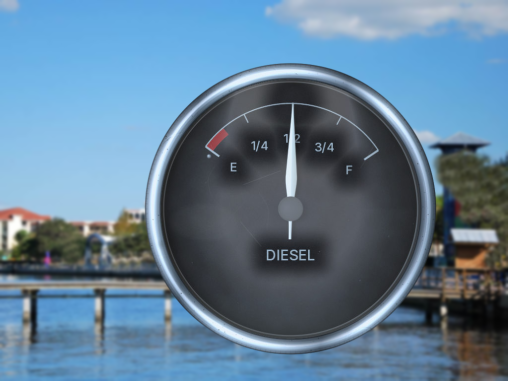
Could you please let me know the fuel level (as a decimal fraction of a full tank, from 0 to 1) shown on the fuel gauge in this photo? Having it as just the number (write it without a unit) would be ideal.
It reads 0.5
